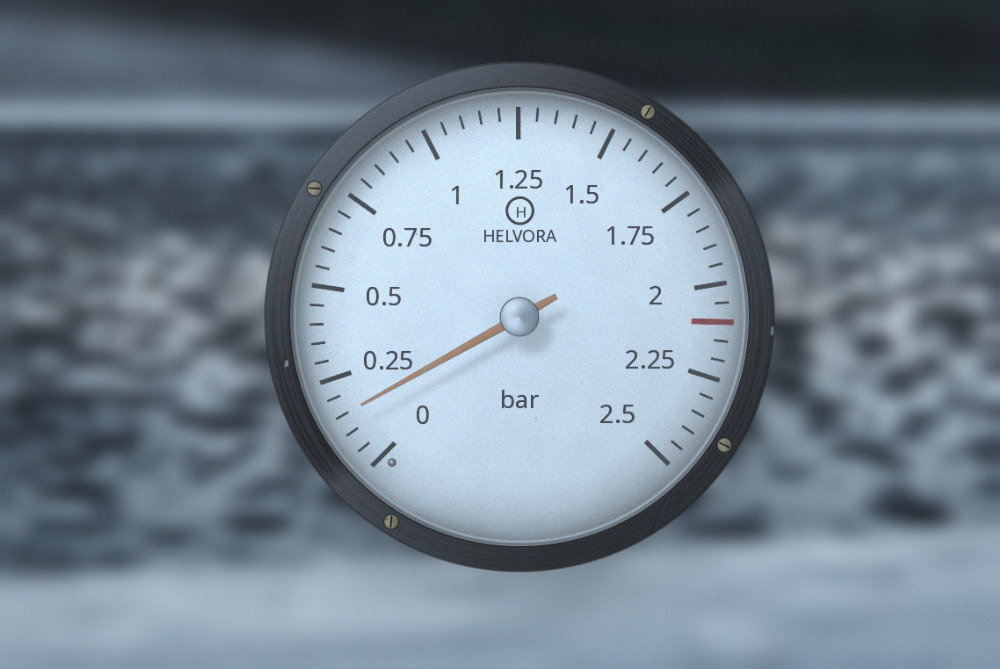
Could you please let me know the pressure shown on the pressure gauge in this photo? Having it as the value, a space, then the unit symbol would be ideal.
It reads 0.15 bar
